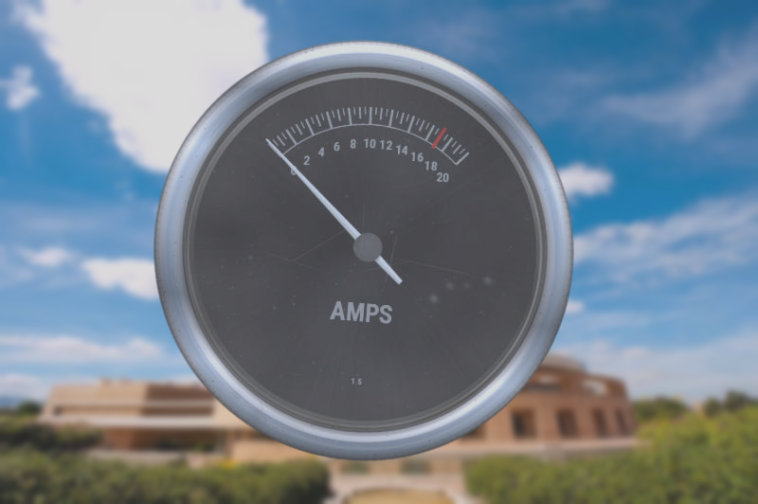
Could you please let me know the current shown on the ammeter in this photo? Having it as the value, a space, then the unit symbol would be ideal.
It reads 0 A
